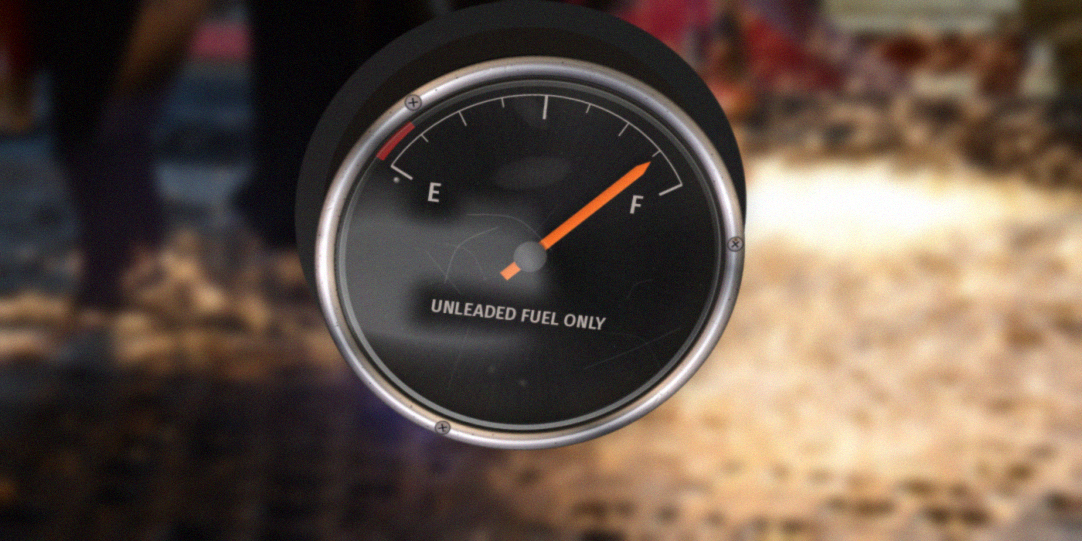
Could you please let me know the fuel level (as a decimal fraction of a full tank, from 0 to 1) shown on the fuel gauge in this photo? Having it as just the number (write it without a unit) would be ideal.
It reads 0.875
